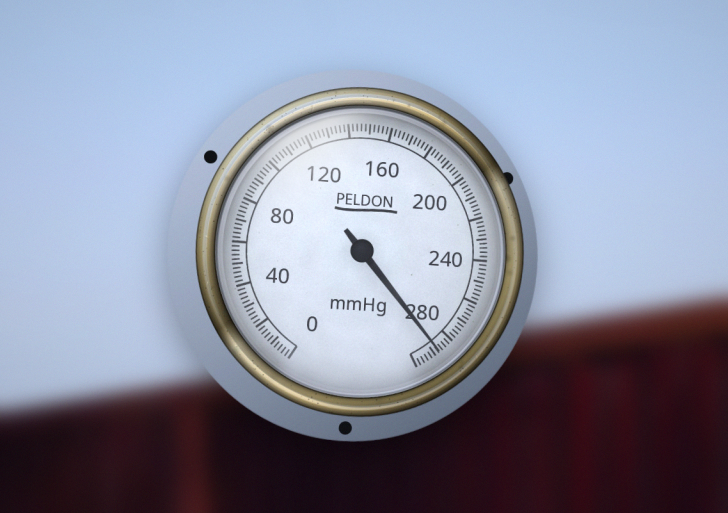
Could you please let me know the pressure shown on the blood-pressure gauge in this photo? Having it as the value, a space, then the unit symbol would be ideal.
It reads 288 mmHg
